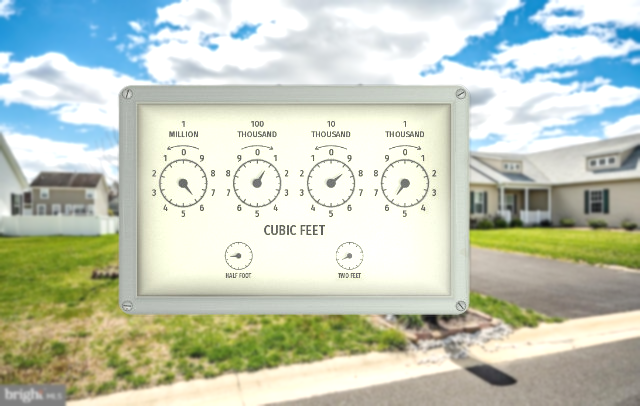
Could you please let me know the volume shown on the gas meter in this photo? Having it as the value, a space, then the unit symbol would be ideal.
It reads 608600 ft³
